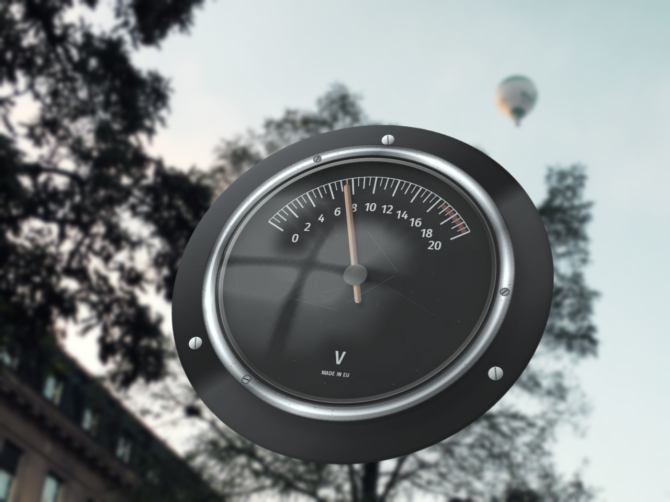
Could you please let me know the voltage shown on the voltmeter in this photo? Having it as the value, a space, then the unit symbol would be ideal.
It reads 7.5 V
